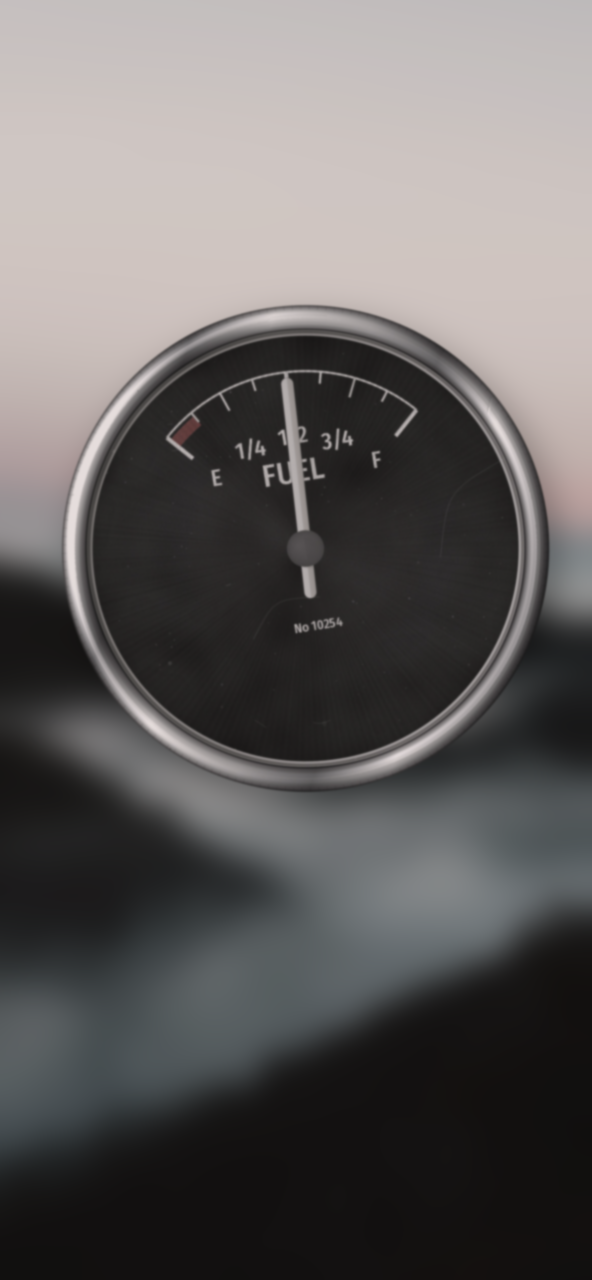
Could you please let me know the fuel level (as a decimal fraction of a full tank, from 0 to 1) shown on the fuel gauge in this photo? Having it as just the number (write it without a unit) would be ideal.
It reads 0.5
